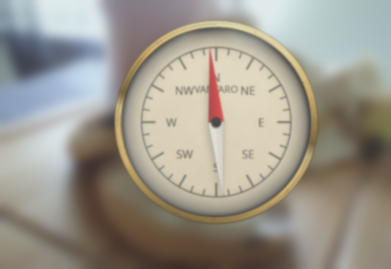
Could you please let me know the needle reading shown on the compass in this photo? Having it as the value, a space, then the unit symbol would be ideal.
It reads 355 °
